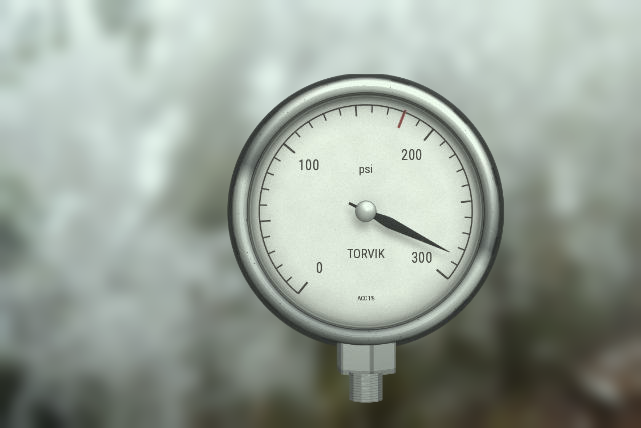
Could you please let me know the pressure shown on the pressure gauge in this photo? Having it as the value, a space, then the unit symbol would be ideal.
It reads 285 psi
